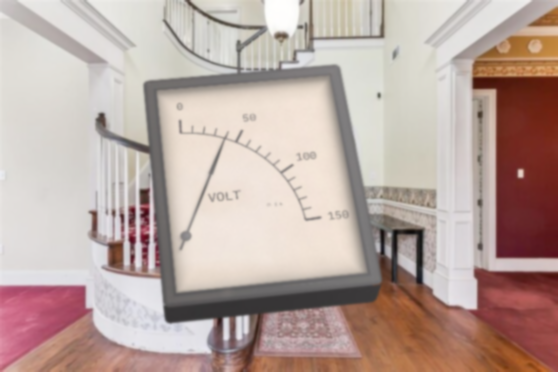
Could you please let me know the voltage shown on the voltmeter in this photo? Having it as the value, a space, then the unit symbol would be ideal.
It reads 40 V
